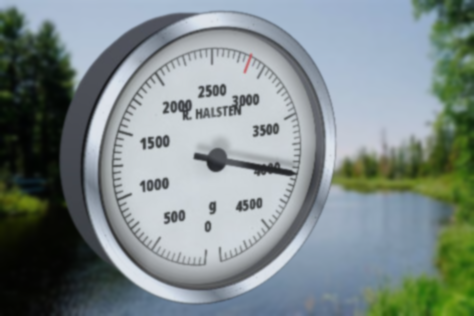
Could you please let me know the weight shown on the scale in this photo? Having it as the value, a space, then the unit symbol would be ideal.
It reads 4000 g
